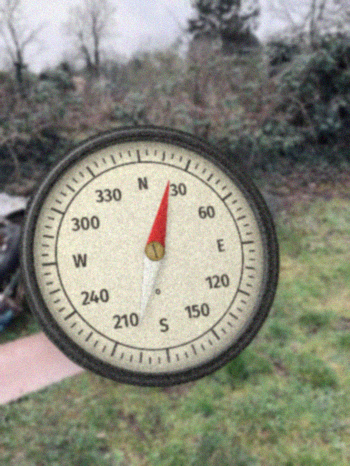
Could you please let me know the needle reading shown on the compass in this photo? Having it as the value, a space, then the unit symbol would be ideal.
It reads 20 °
